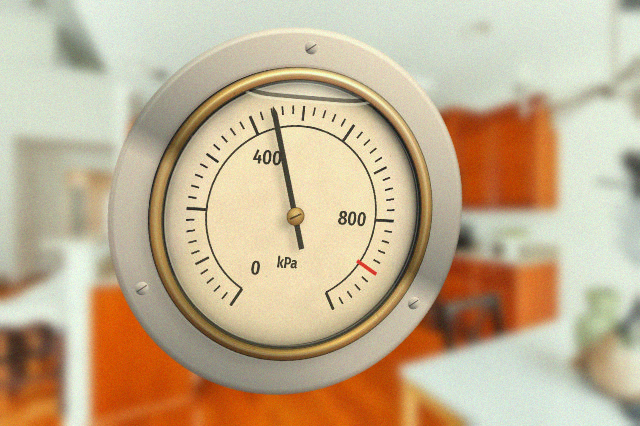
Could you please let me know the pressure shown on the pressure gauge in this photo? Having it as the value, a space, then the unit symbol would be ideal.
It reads 440 kPa
